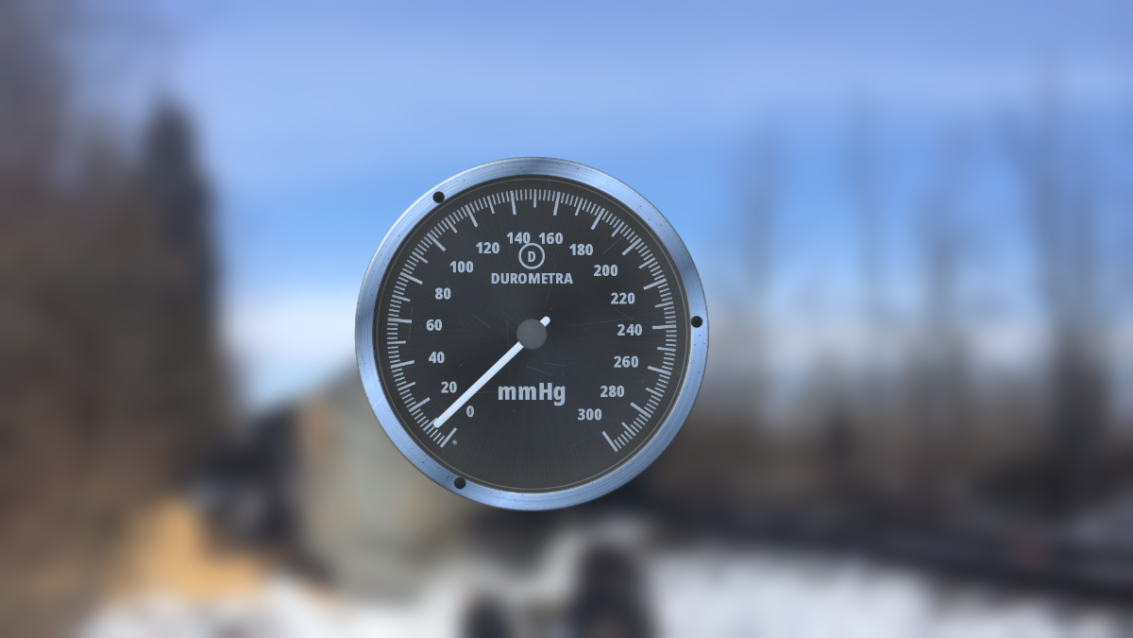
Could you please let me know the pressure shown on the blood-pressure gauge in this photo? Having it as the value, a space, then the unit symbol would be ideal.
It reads 8 mmHg
